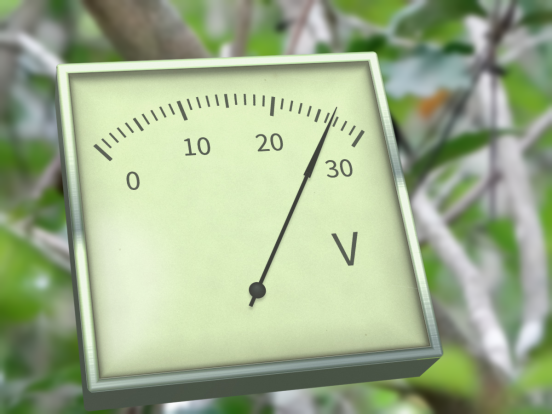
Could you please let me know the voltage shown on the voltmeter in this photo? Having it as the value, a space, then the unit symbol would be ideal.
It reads 26.5 V
